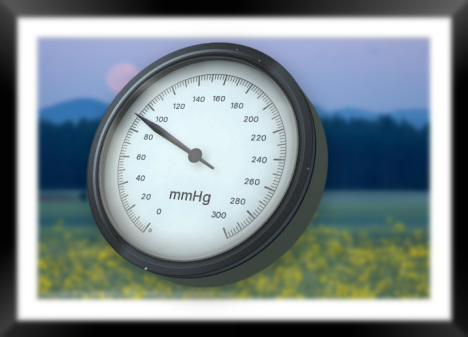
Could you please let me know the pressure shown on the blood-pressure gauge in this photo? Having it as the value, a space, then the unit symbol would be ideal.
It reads 90 mmHg
